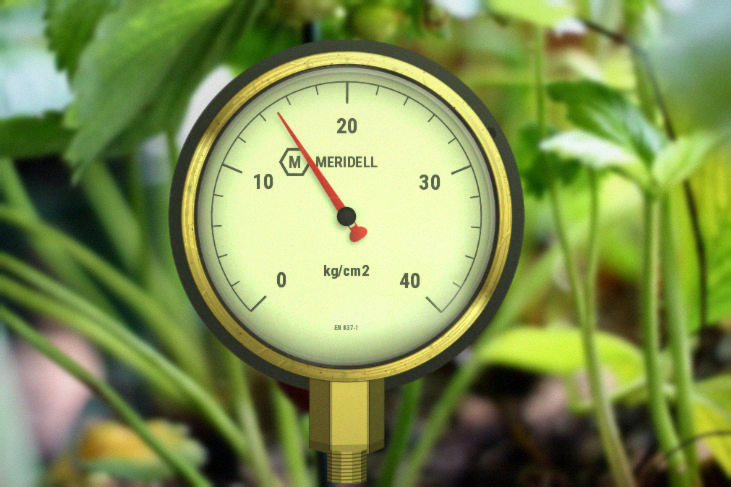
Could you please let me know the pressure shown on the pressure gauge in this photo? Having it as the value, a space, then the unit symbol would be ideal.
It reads 15 kg/cm²
